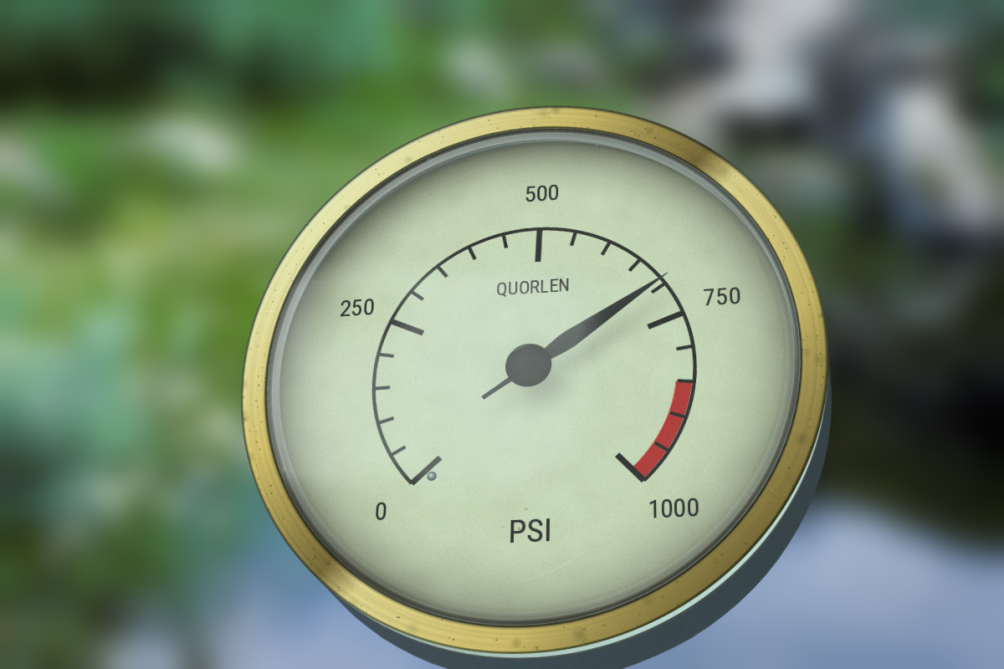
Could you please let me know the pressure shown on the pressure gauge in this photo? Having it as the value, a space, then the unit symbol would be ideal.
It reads 700 psi
